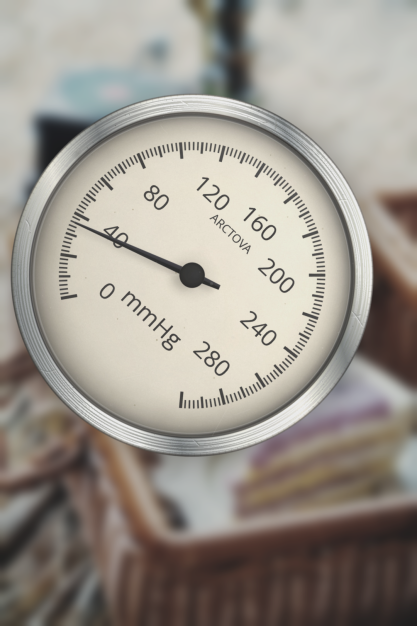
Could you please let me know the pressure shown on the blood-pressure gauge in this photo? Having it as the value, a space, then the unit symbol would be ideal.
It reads 36 mmHg
